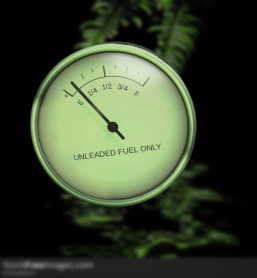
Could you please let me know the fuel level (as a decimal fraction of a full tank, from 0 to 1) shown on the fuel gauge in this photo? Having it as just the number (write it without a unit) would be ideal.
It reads 0.125
